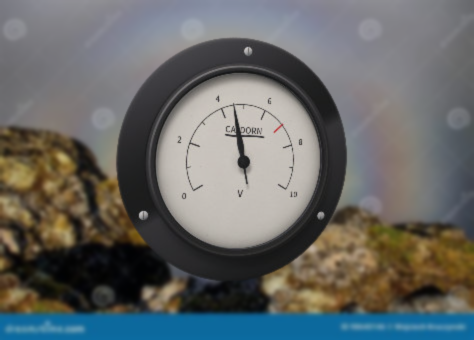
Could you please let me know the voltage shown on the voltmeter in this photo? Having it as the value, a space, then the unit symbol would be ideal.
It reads 4.5 V
